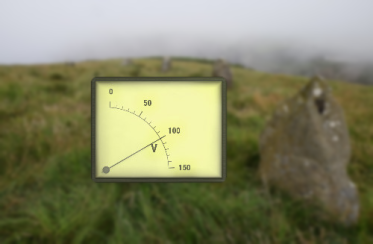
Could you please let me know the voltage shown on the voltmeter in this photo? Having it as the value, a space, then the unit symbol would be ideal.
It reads 100 V
